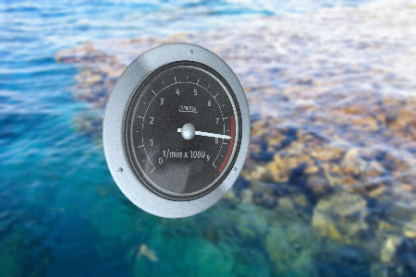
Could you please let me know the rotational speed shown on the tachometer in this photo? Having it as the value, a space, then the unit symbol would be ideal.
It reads 7750 rpm
